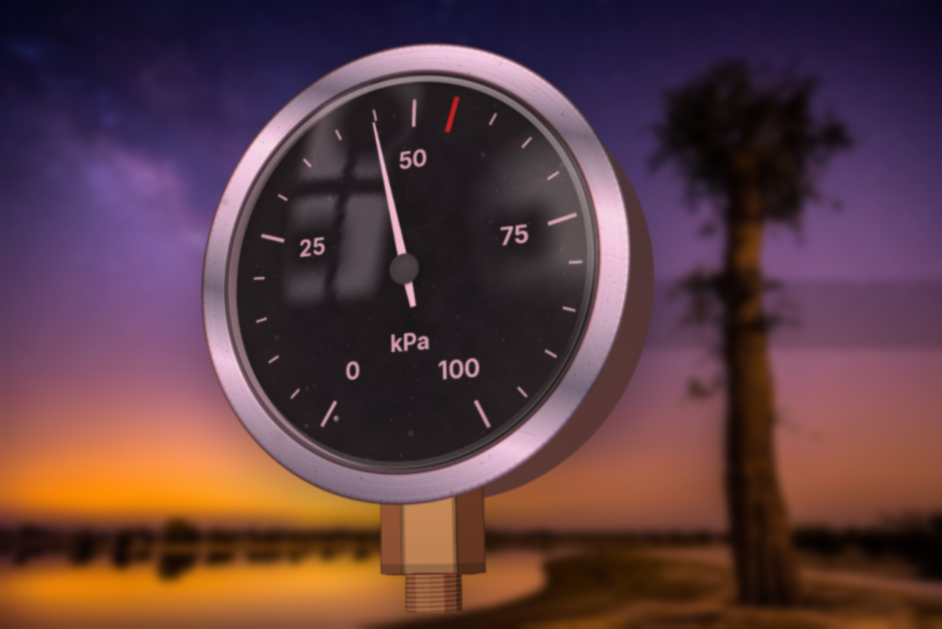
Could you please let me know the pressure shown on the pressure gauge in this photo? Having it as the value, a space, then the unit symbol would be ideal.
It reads 45 kPa
